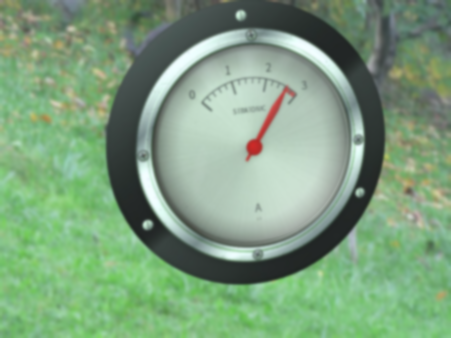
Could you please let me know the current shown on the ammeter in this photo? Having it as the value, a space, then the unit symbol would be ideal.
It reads 2.6 A
